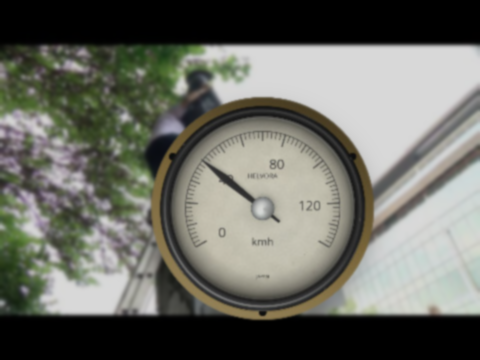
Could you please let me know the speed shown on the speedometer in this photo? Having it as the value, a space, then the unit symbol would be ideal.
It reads 40 km/h
